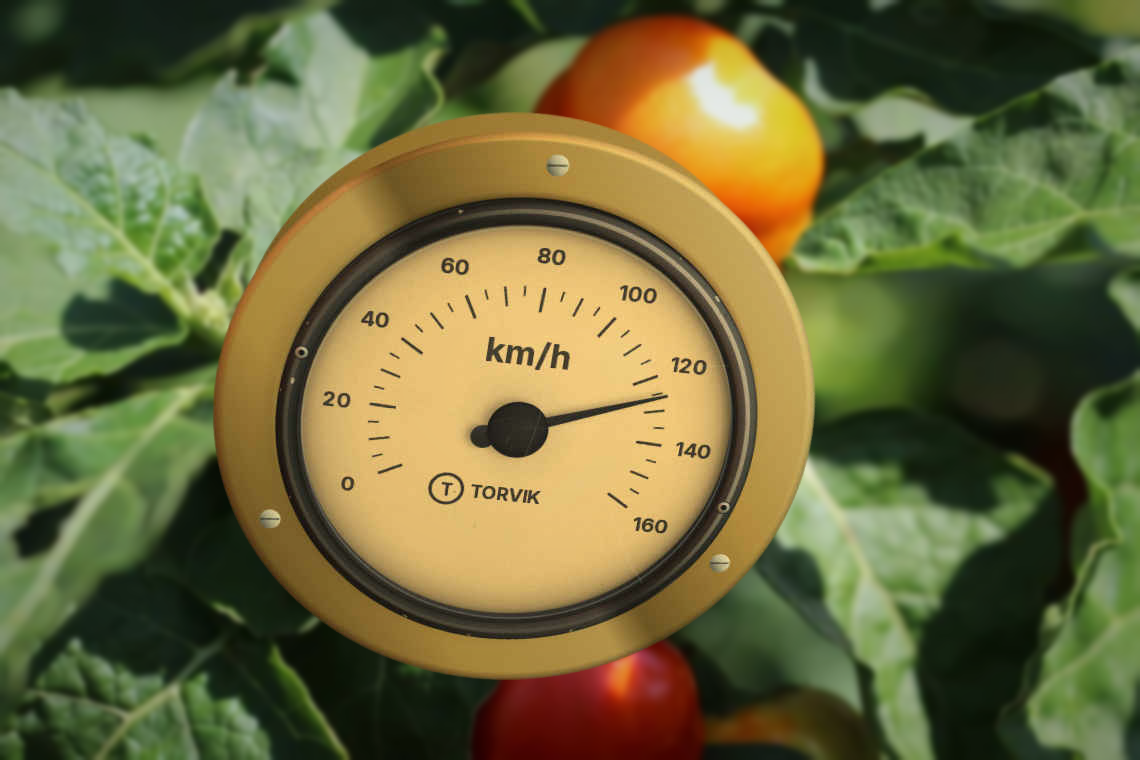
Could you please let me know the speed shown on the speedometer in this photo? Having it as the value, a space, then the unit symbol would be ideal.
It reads 125 km/h
